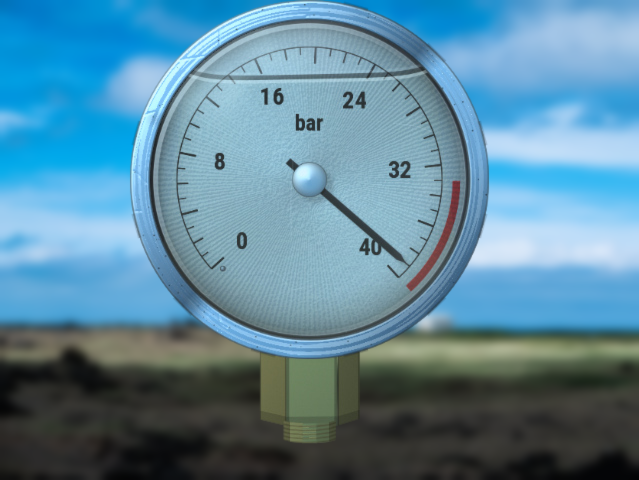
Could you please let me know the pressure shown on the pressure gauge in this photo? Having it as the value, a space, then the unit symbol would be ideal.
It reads 39 bar
